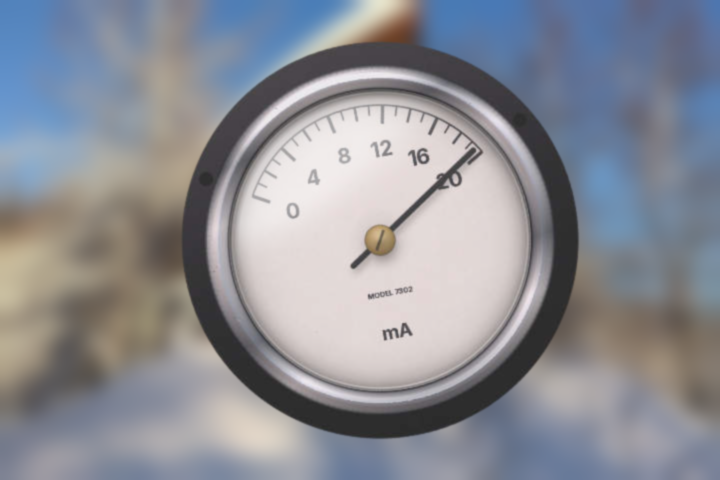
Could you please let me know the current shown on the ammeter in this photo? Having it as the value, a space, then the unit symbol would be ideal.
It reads 19.5 mA
